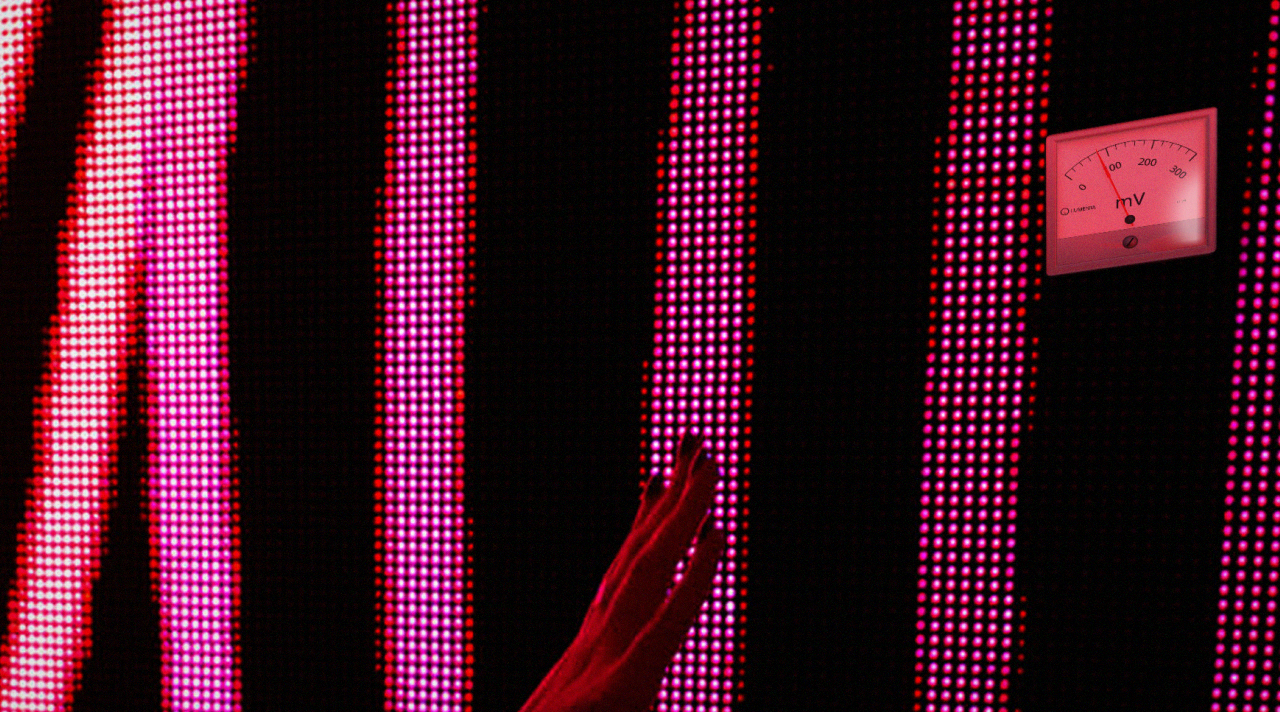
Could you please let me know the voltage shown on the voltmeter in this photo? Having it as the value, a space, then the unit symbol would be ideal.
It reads 80 mV
